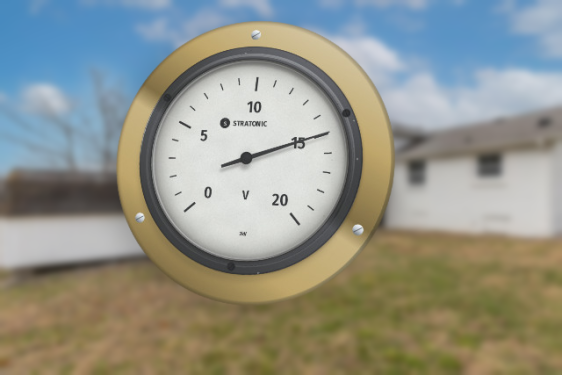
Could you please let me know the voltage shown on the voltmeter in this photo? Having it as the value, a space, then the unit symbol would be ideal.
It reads 15 V
